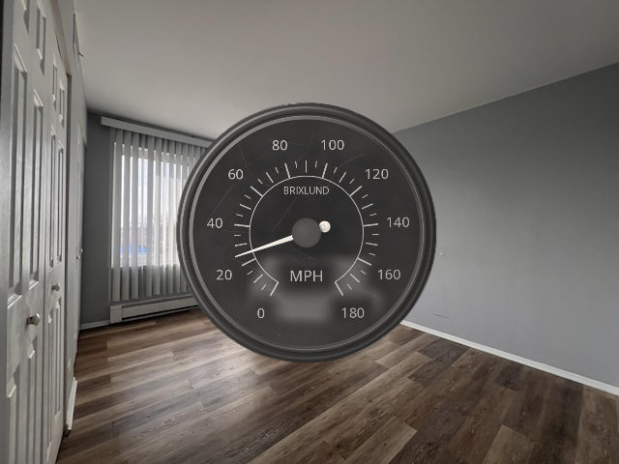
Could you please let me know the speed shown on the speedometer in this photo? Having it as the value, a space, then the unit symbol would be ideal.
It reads 25 mph
